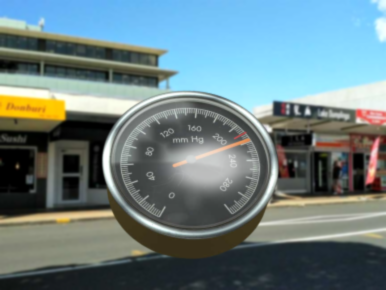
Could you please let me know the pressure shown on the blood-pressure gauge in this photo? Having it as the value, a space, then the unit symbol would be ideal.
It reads 220 mmHg
